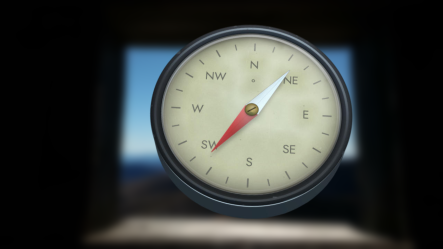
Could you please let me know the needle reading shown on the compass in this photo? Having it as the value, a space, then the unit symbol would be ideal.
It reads 217.5 °
